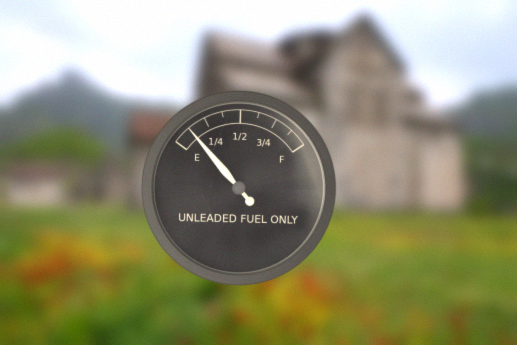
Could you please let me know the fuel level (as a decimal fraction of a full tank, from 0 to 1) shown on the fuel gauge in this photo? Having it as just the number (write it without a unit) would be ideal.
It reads 0.125
